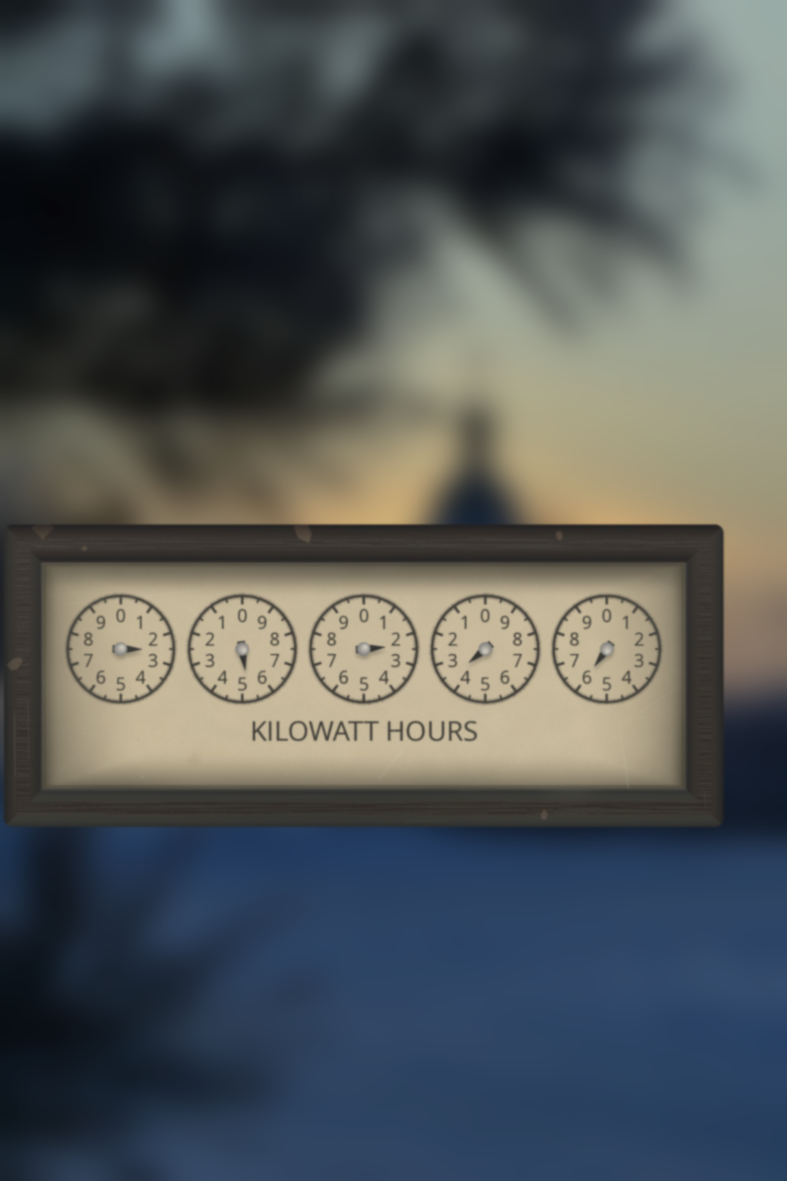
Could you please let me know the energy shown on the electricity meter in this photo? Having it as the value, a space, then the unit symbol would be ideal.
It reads 25236 kWh
